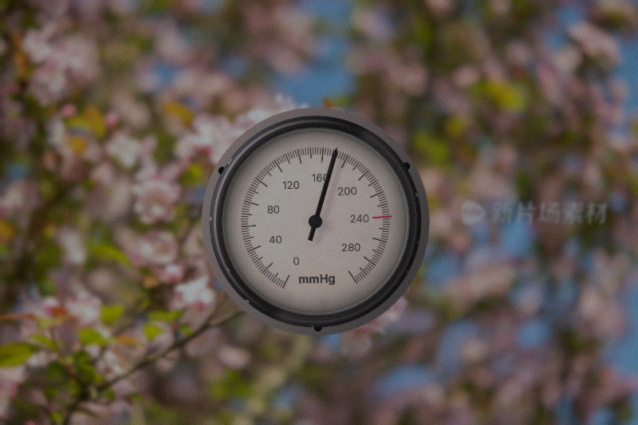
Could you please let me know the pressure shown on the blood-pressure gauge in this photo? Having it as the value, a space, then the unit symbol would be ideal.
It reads 170 mmHg
